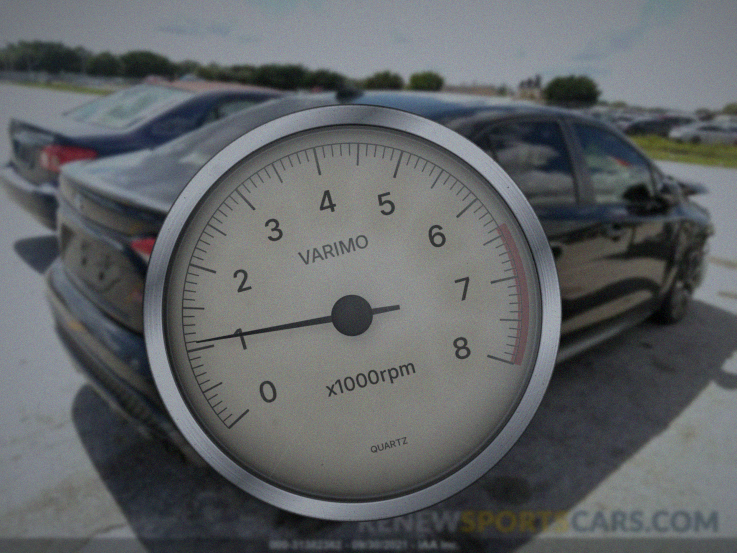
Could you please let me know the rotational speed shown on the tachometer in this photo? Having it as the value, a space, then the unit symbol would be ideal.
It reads 1100 rpm
